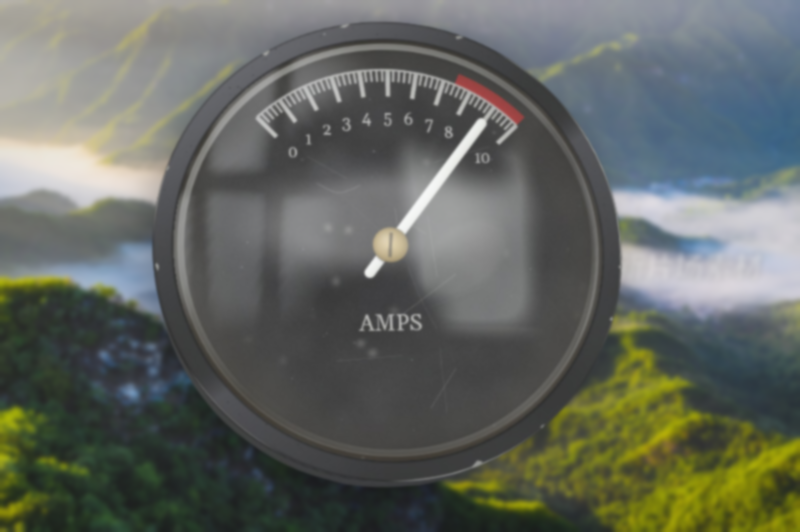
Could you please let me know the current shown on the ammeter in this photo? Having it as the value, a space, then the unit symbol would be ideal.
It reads 9 A
